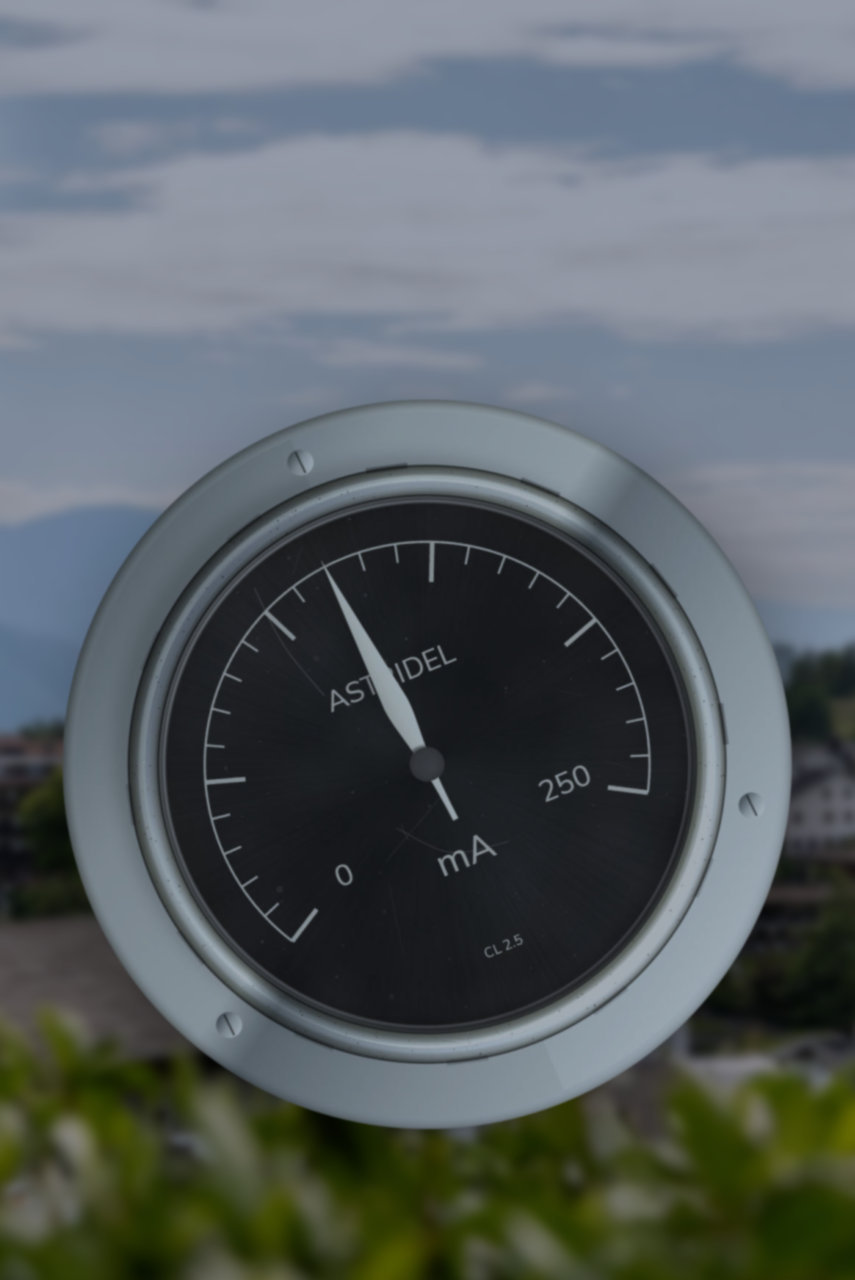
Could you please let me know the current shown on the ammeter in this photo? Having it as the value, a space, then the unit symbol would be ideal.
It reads 120 mA
